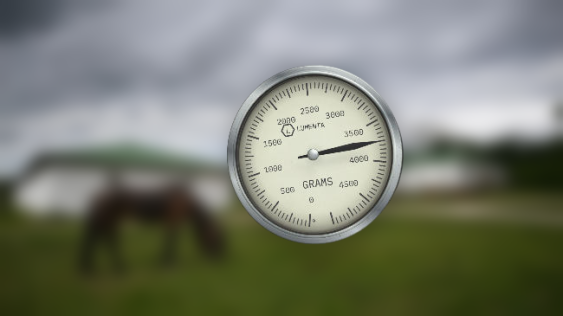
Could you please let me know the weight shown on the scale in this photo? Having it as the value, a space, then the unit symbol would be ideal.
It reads 3750 g
